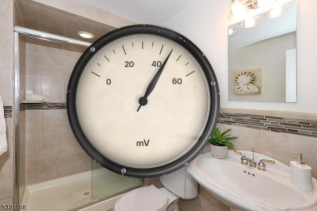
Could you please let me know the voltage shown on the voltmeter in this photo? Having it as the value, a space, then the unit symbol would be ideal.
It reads 45 mV
